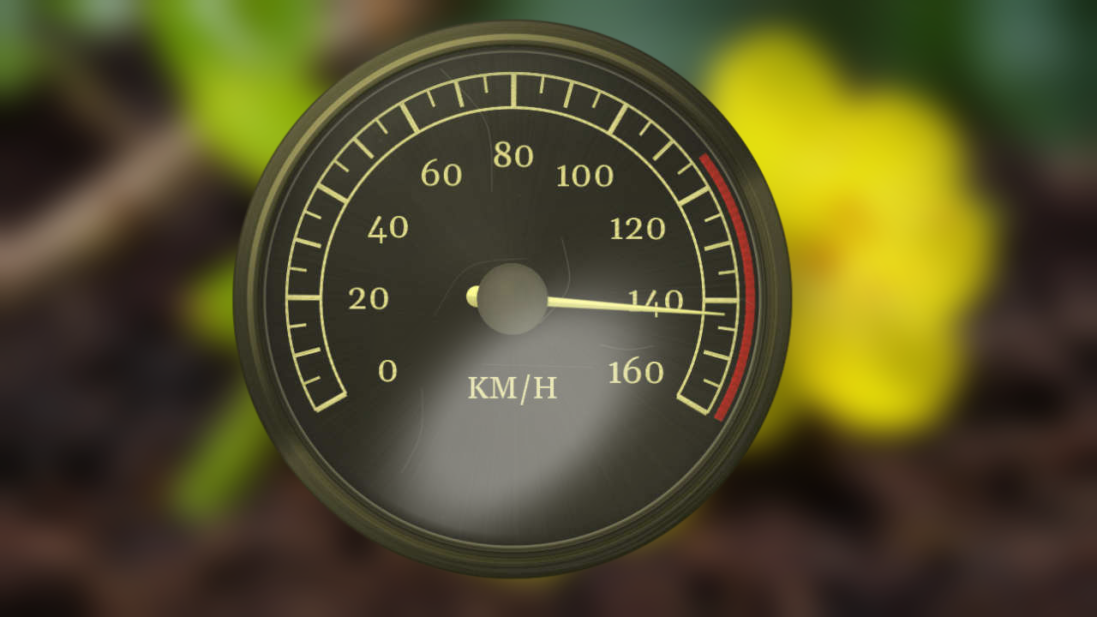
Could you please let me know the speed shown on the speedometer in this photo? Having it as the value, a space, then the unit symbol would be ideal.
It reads 142.5 km/h
